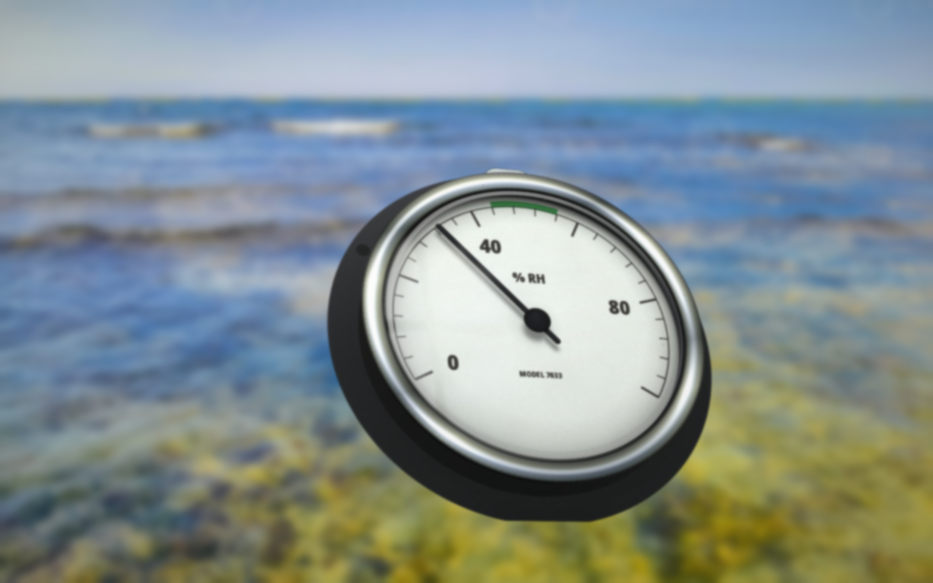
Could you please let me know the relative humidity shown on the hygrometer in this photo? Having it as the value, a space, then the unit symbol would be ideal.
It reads 32 %
